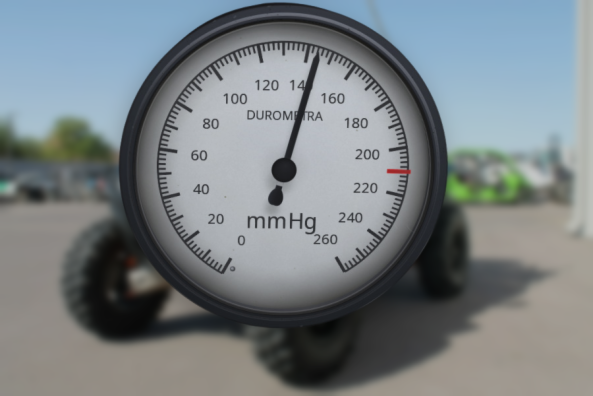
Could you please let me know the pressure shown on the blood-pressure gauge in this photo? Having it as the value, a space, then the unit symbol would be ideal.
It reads 144 mmHg
